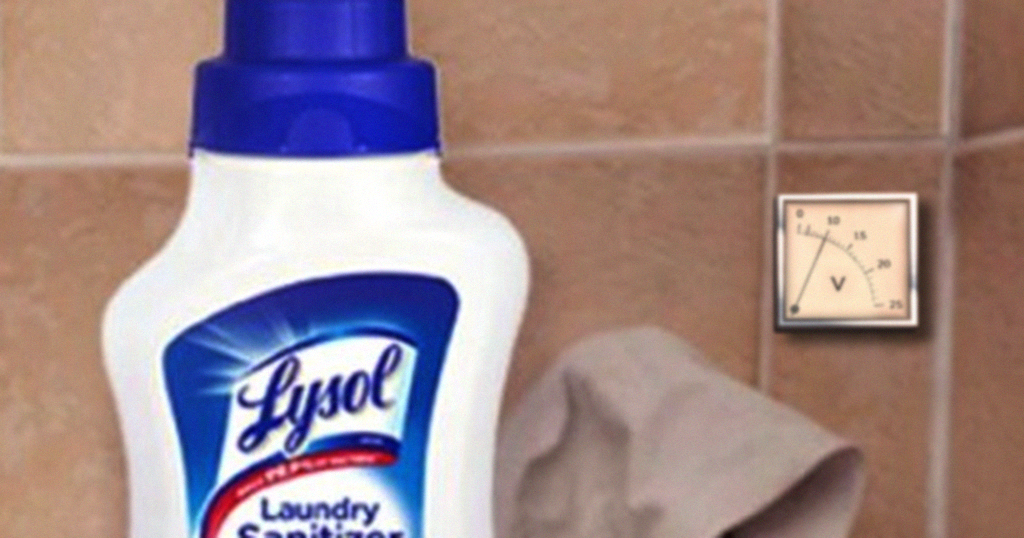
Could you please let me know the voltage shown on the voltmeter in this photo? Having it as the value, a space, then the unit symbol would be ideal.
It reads 10 V
